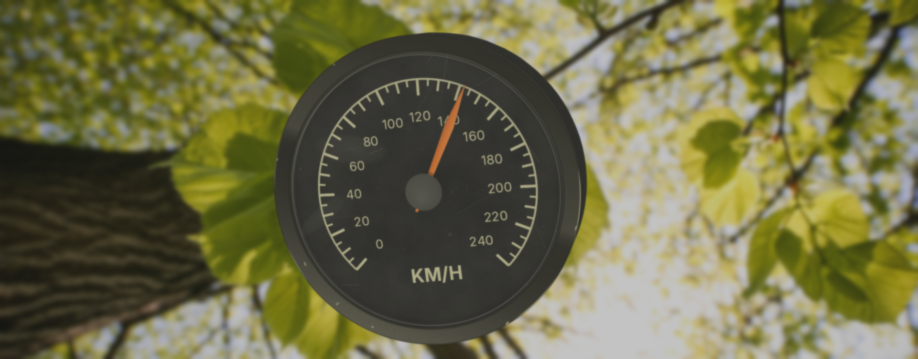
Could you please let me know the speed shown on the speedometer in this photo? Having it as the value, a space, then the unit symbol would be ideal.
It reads 142.5 km/h
